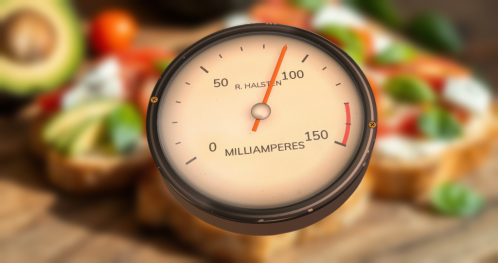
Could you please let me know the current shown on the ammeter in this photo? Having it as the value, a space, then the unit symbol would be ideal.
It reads 90 mA
